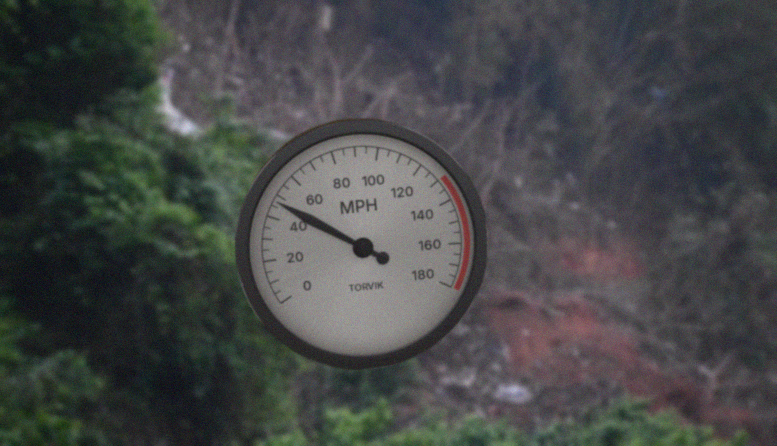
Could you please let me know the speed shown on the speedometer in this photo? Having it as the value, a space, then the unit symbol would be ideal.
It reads 47.5 mph
